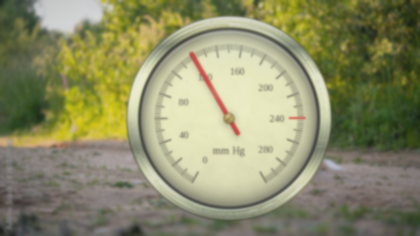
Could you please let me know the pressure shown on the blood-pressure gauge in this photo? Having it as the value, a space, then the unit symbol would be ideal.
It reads 120 mmHg
